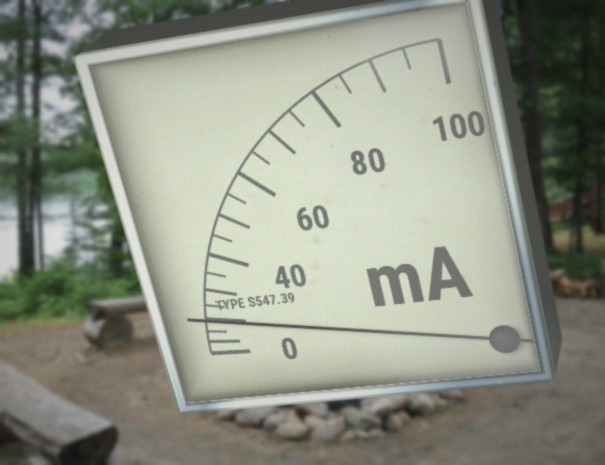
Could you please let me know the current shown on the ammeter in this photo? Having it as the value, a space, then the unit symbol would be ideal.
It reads 20 mA
